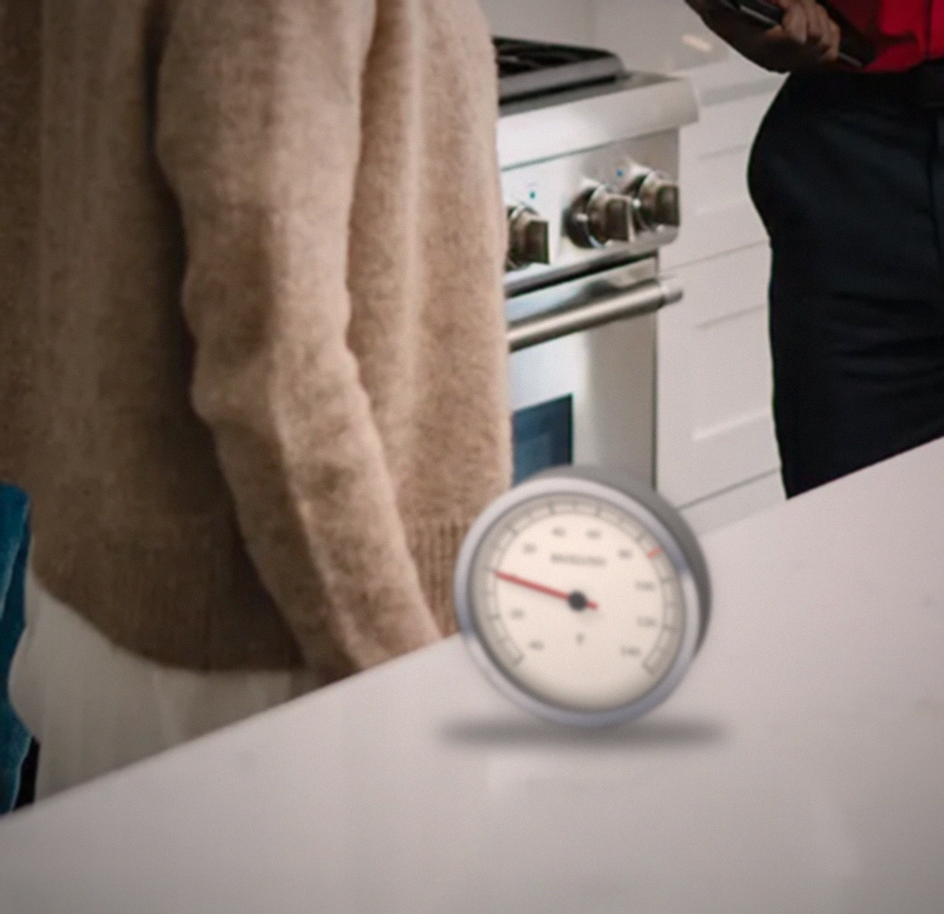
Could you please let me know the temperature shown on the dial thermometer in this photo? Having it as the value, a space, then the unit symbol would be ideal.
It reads 0 °F
